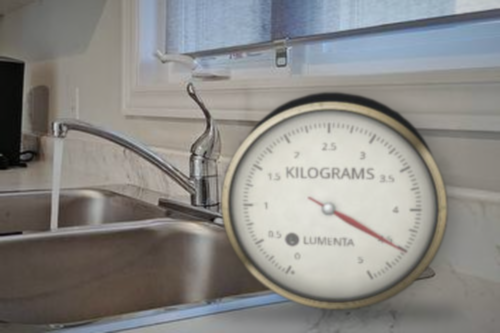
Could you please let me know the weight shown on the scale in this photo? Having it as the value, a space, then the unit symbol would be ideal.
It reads 4.5 kg
